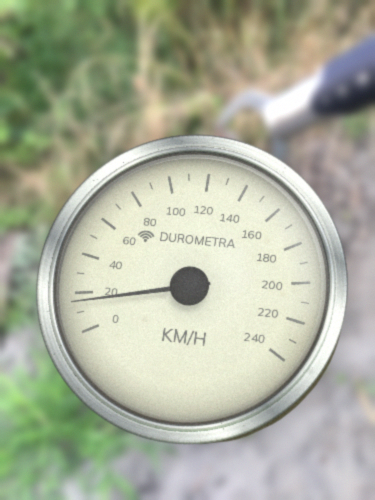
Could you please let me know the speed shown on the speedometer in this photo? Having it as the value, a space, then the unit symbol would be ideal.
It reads 15 km/h
